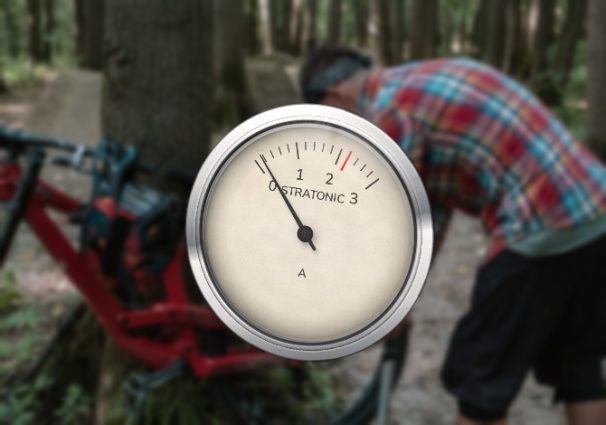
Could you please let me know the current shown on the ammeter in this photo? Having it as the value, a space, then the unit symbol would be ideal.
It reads 0.2 A
